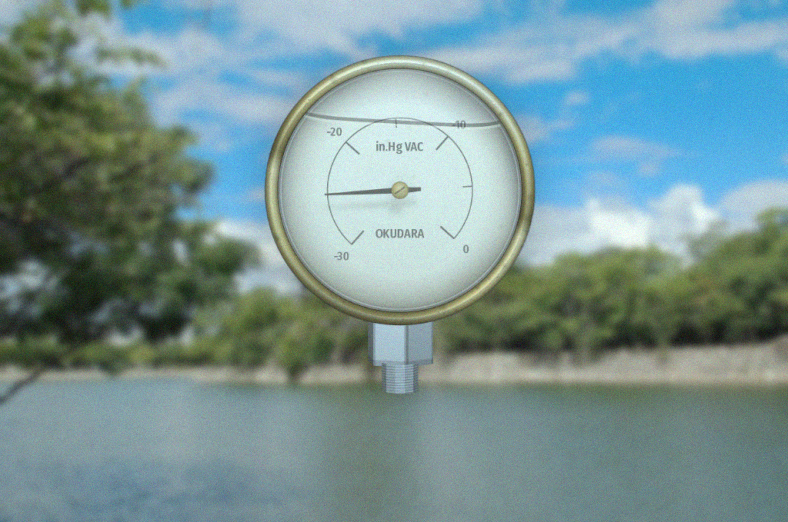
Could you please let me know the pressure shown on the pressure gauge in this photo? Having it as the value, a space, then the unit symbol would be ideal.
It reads -25 inHg
